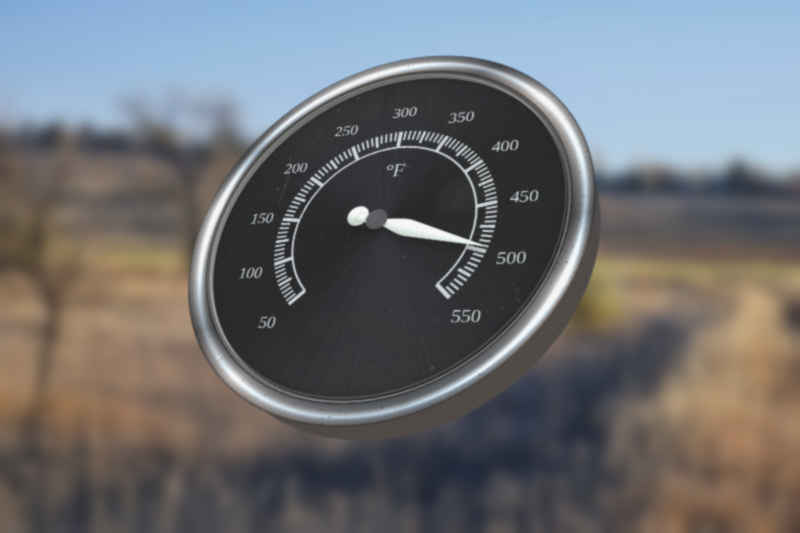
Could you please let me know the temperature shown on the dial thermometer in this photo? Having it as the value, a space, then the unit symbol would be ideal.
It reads 500 °F
